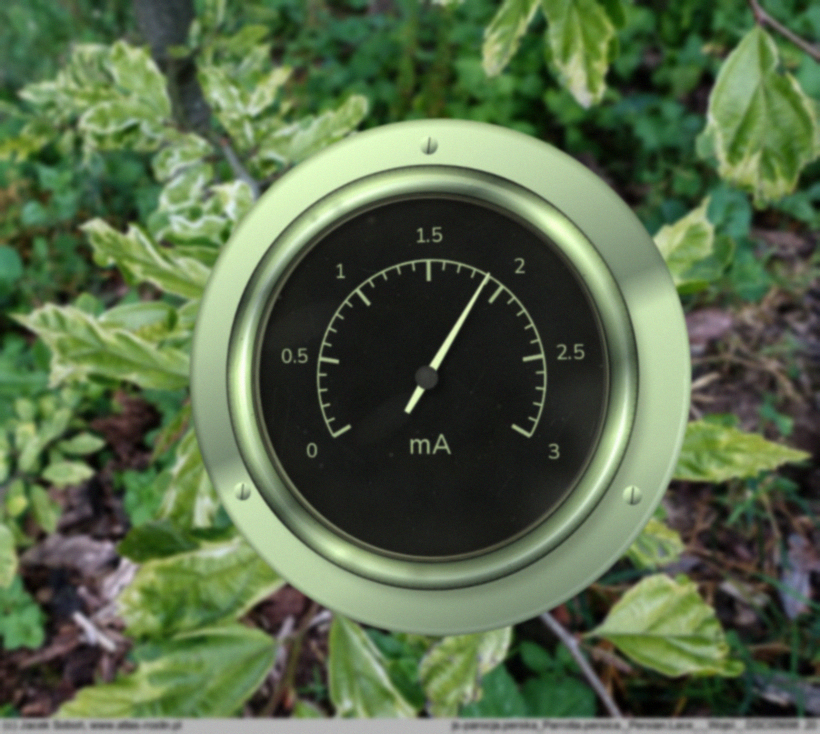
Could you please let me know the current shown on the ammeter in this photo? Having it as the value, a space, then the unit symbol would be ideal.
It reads 1.9 mA
